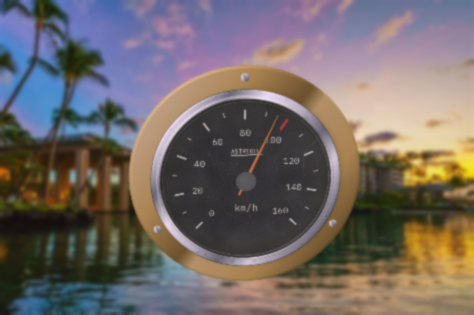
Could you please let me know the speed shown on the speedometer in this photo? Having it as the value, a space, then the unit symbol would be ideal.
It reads 95 km/h
